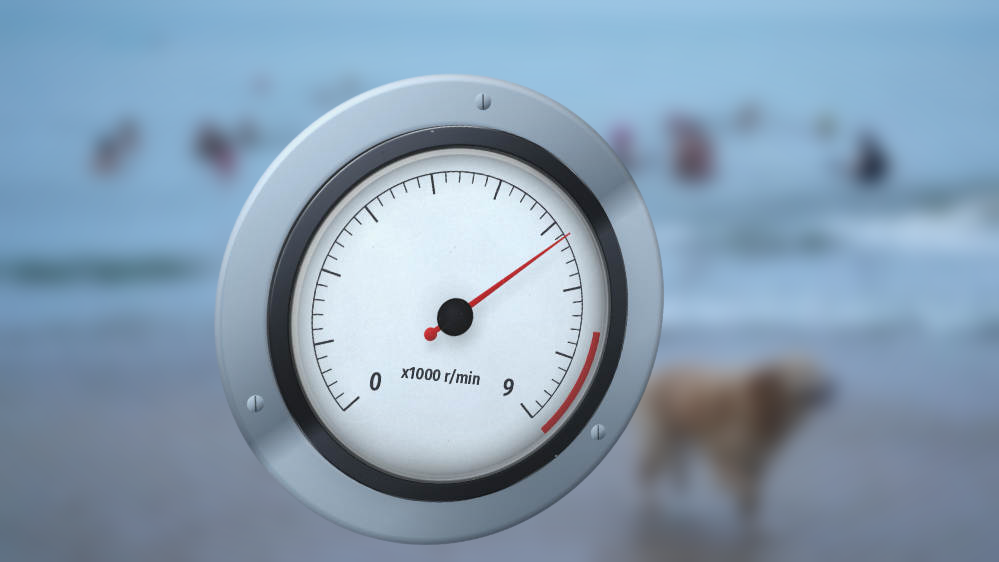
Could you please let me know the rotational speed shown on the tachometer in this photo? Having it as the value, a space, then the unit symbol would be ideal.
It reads 6200 rpm
